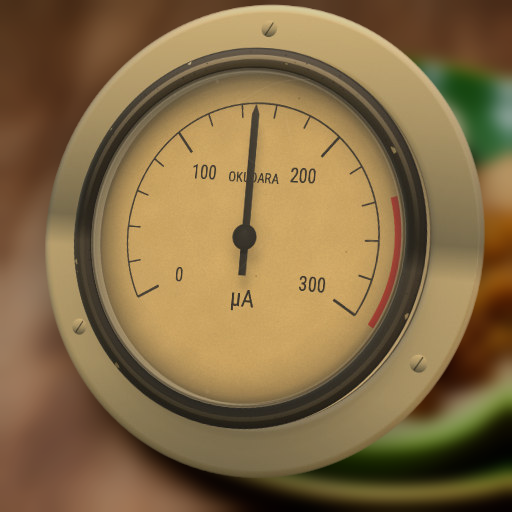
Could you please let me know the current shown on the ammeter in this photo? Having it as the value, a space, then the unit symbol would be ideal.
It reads 150 µA
